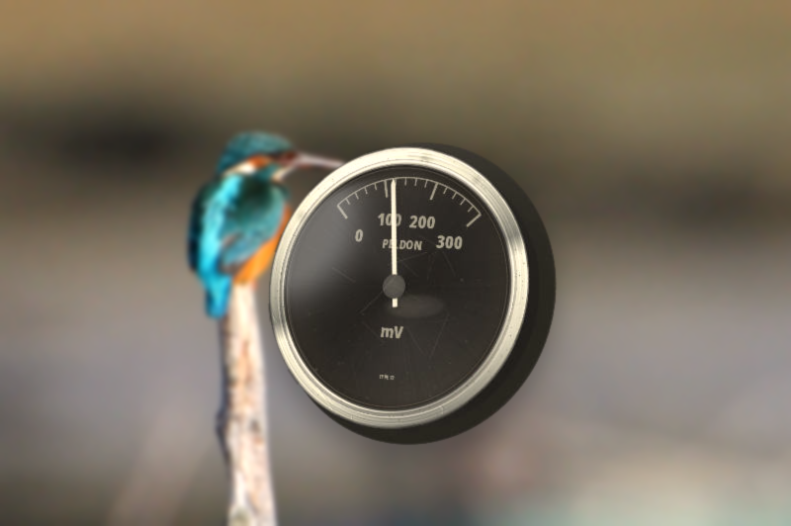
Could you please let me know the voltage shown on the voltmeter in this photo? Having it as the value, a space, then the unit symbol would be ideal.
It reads 120 mV
